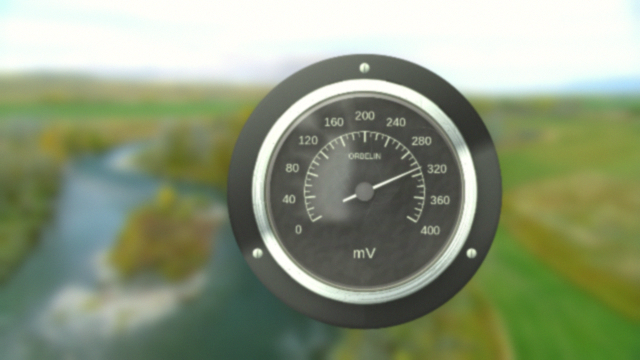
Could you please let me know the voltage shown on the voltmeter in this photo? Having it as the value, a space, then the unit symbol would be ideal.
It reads 310 mV
